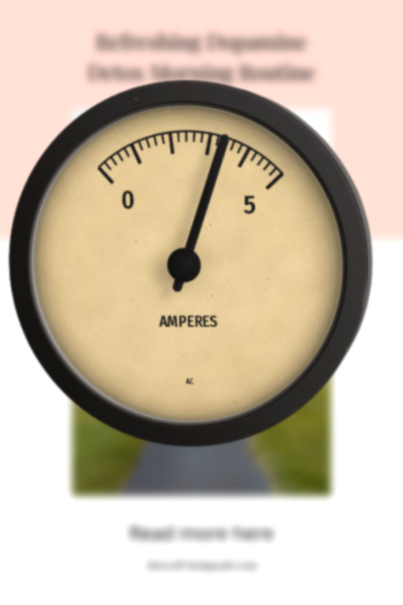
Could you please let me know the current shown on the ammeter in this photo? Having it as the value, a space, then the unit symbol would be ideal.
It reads 3.4 A
